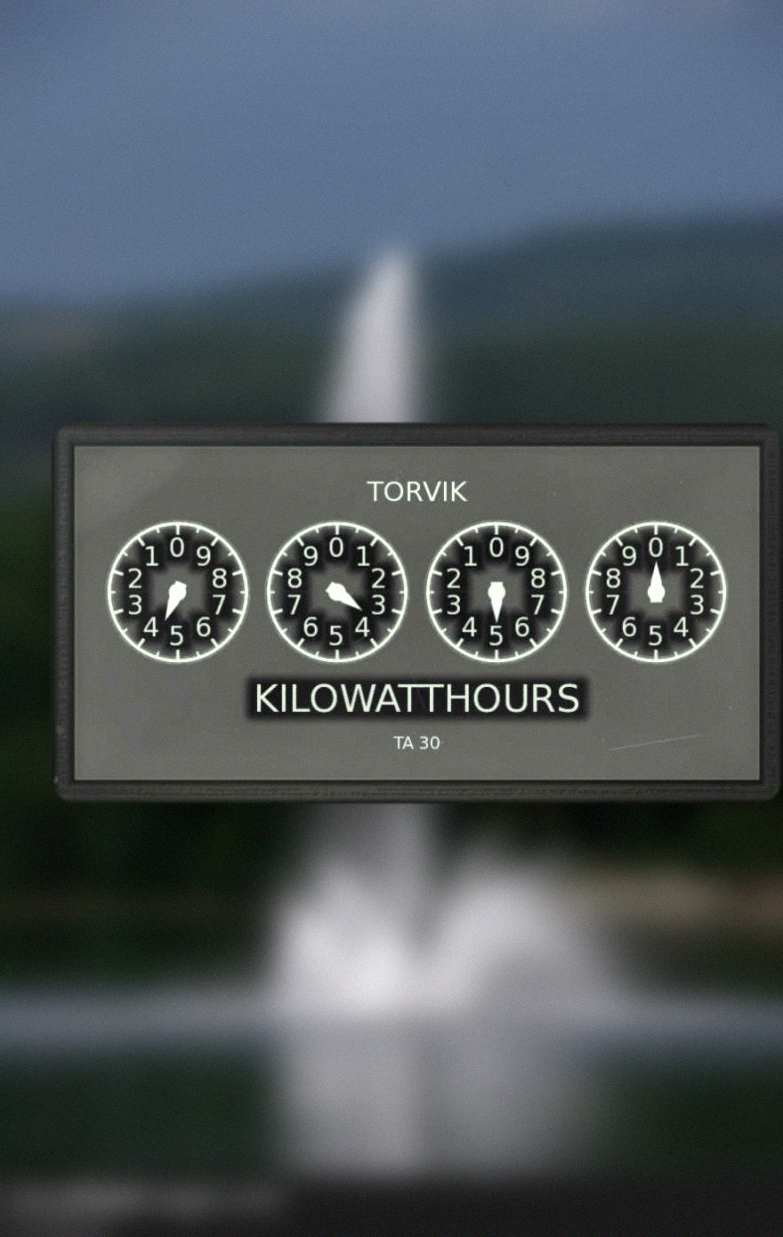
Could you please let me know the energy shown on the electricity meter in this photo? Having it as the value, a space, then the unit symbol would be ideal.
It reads 4350 kWh
